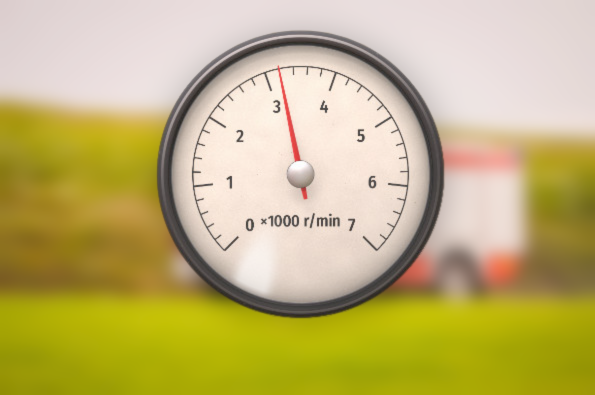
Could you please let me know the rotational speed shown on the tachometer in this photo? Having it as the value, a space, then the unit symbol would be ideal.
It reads 3200 rpm
